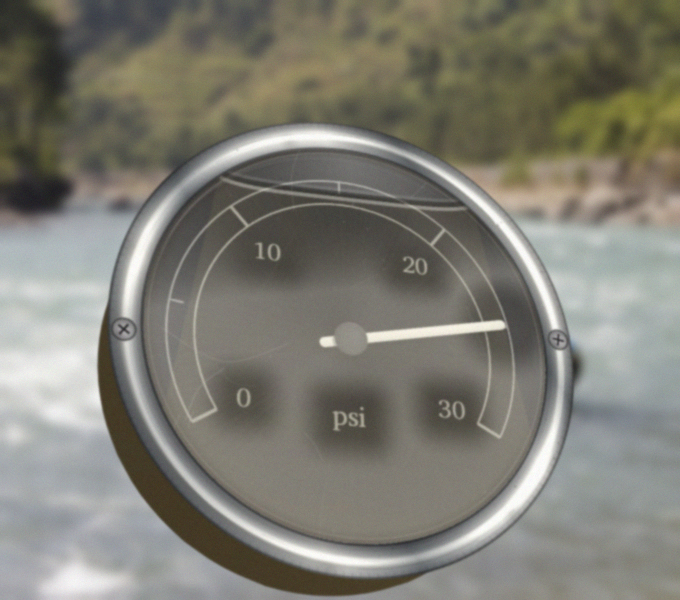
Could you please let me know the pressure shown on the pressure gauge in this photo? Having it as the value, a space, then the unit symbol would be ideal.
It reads 25 psi
